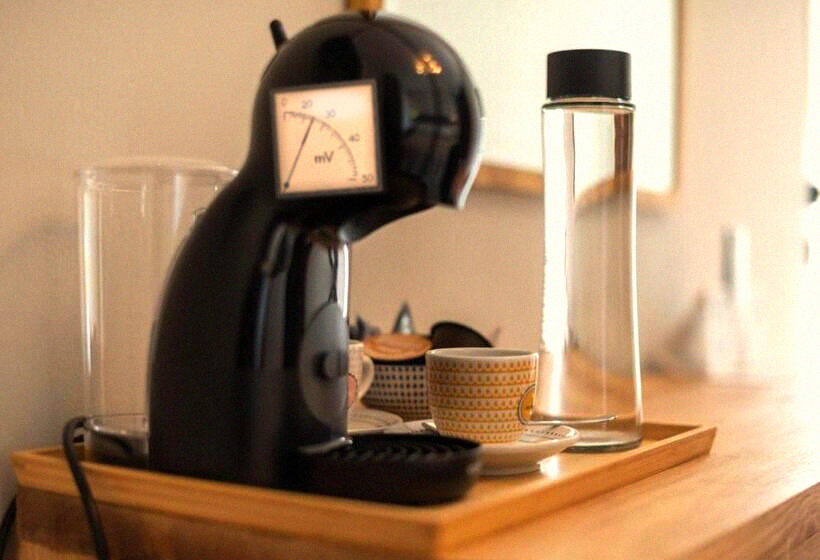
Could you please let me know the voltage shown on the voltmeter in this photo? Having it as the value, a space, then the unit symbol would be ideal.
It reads 25 mV
